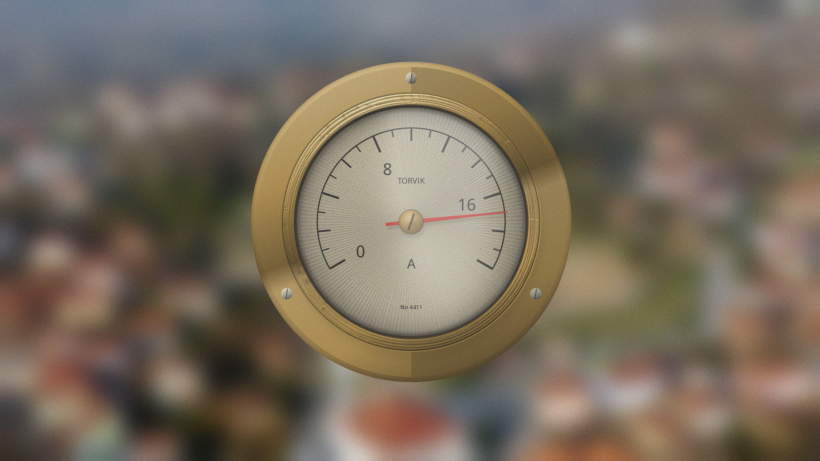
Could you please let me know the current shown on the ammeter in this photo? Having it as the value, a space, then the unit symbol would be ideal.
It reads 17 A
